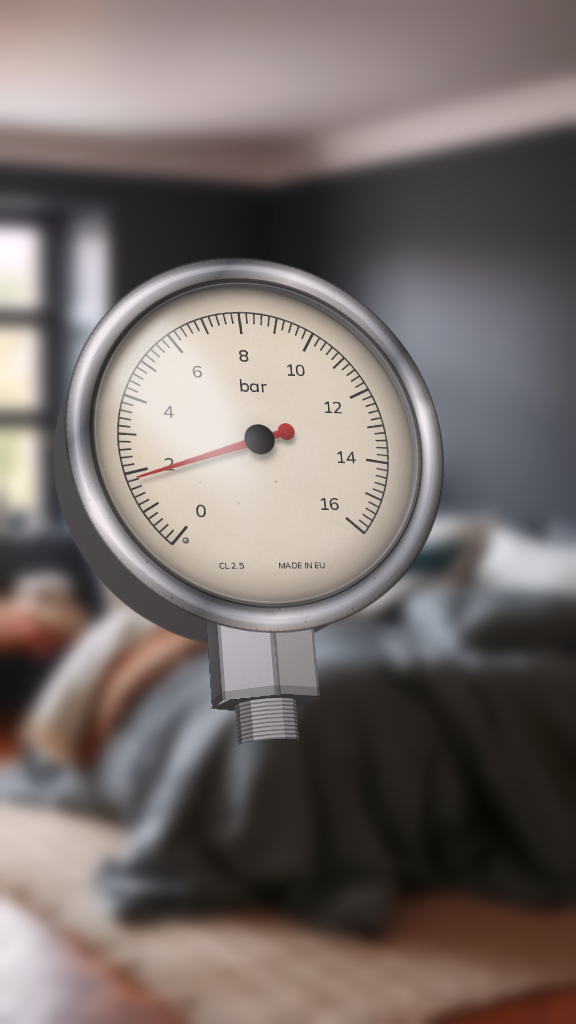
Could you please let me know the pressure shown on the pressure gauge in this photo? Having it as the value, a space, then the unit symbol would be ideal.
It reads 1.8 bar
